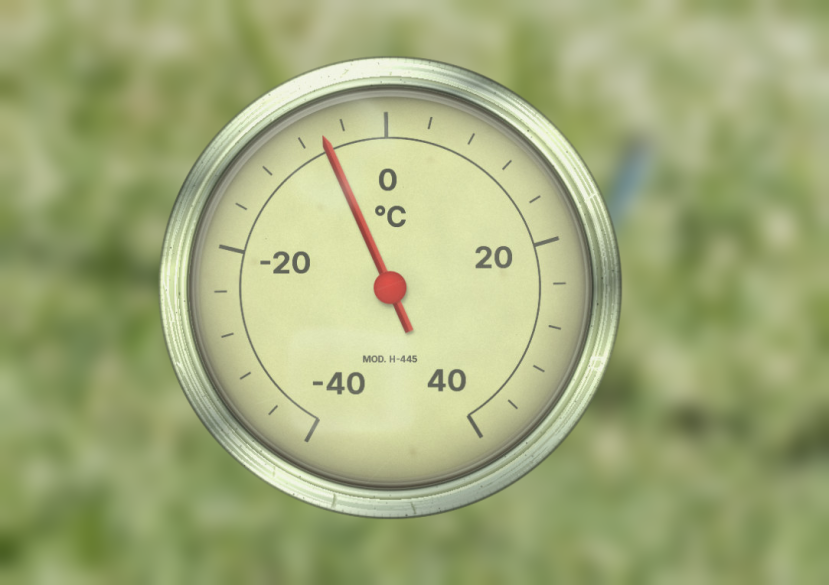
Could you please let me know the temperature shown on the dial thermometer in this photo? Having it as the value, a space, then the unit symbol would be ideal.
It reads -6 °C
